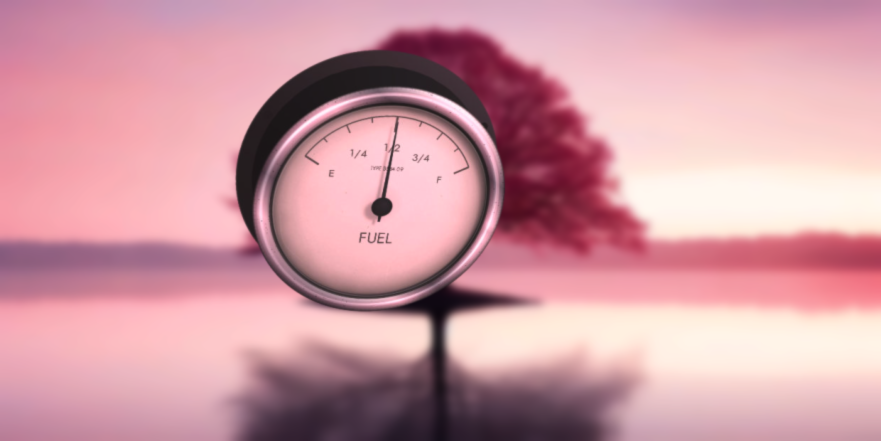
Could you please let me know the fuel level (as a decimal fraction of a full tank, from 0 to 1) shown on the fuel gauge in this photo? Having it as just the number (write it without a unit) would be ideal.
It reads 0.5
